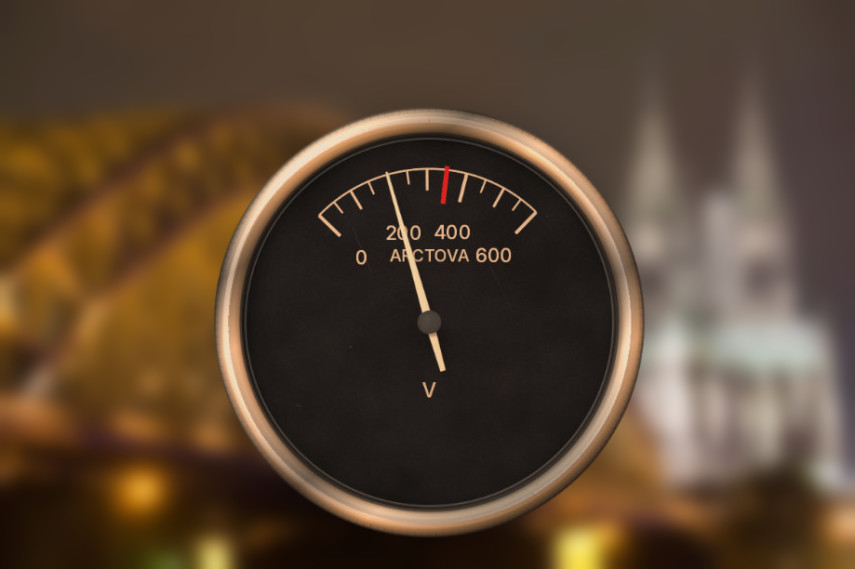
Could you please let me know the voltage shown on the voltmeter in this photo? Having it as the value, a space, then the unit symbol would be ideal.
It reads 200 V
